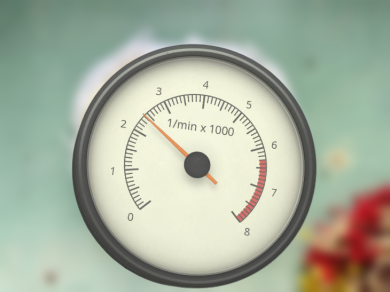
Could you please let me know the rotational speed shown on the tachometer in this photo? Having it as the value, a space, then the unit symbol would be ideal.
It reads 2400 rpm
